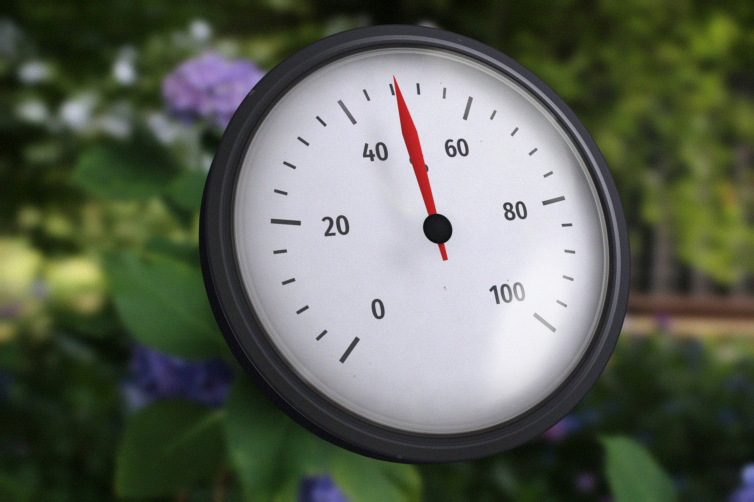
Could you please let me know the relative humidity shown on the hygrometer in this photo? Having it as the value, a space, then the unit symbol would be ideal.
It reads 48 %
